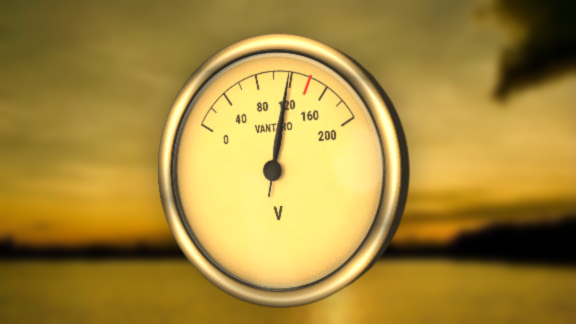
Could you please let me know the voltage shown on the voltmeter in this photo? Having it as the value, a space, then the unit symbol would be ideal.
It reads 120 V
